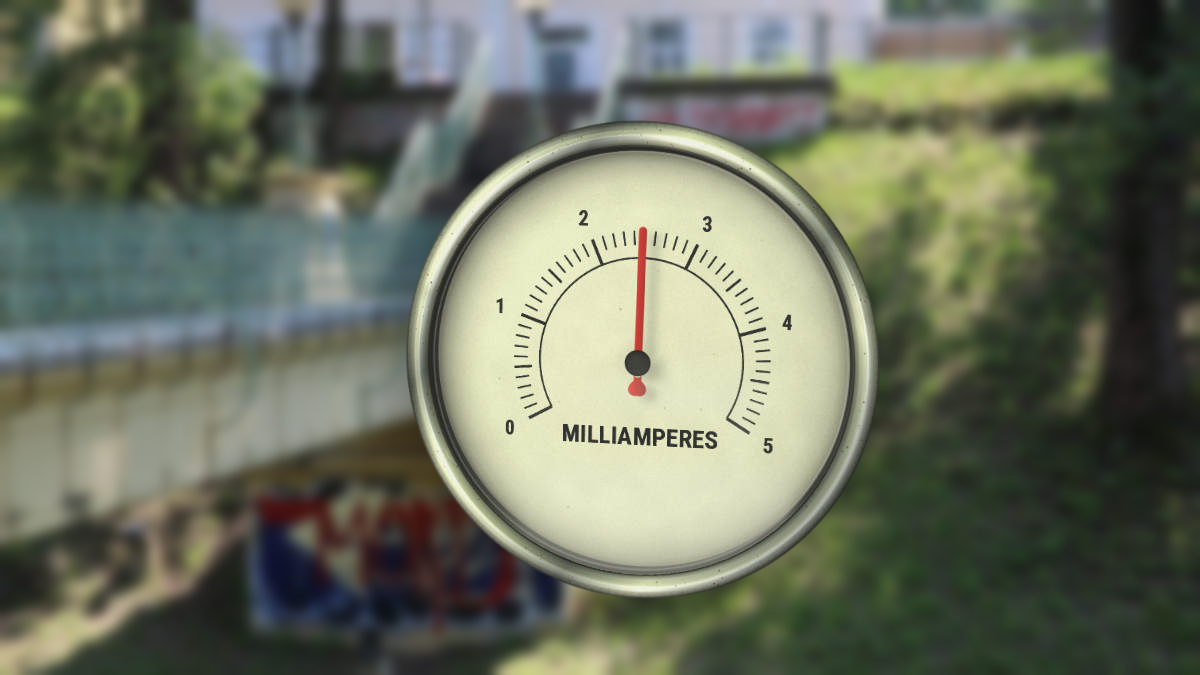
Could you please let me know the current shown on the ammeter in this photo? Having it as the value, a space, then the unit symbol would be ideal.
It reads 2.5 mA
